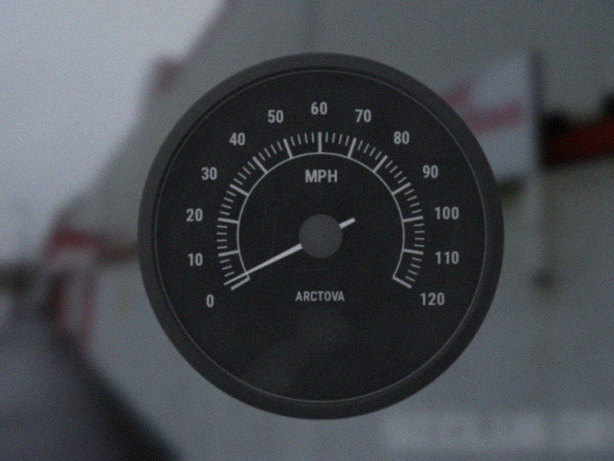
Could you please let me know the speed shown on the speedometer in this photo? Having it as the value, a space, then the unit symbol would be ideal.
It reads 2 mph
